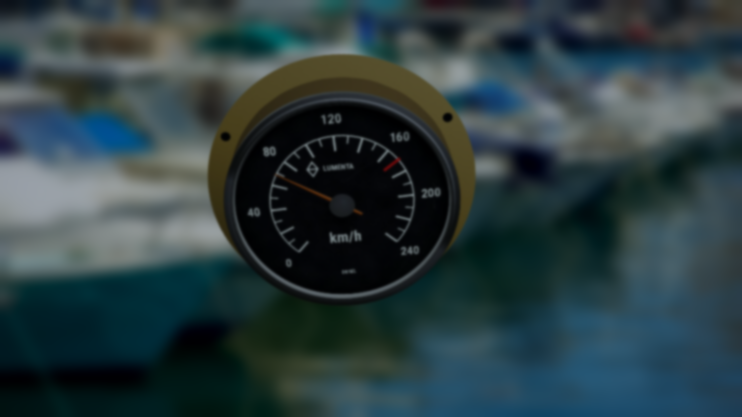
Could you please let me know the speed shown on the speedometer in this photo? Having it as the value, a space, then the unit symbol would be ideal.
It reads 70 km/h
